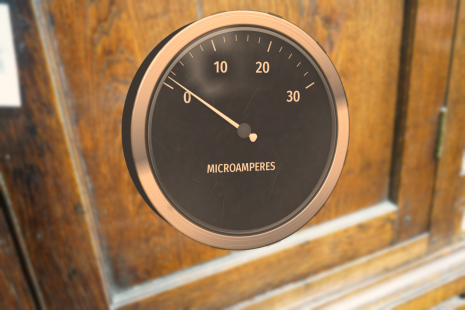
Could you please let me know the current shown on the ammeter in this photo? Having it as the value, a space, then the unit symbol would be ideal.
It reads 1 µA
